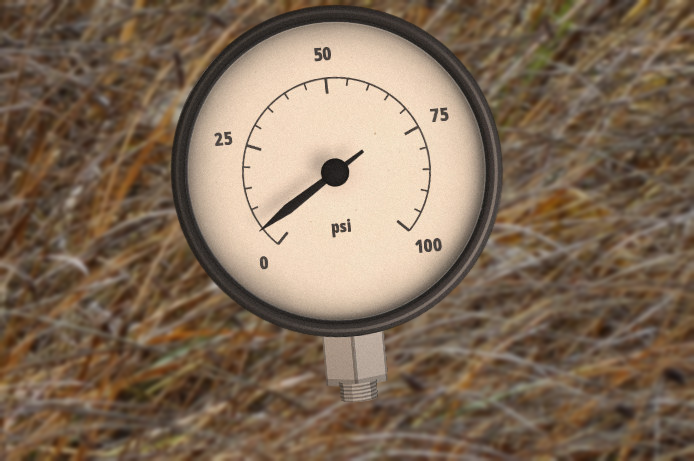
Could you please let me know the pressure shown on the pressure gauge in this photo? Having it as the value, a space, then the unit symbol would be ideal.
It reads 5 psi
